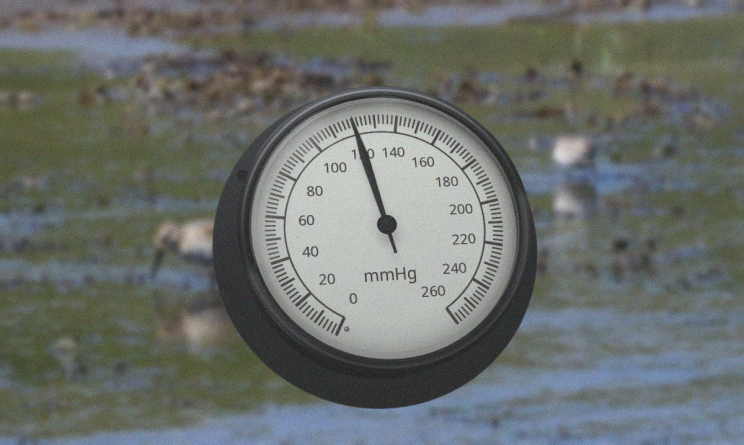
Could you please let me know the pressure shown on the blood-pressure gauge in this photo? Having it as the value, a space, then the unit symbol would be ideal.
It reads 120 mmHg
